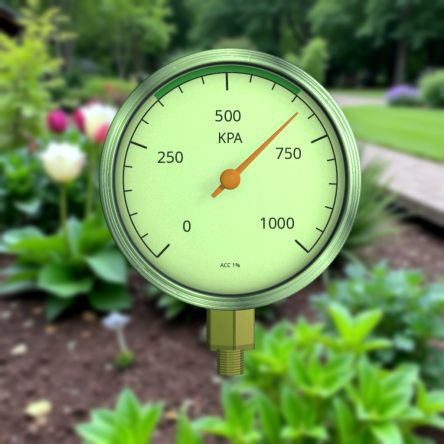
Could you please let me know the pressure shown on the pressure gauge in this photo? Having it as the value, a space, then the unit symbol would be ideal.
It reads 675 kPa
